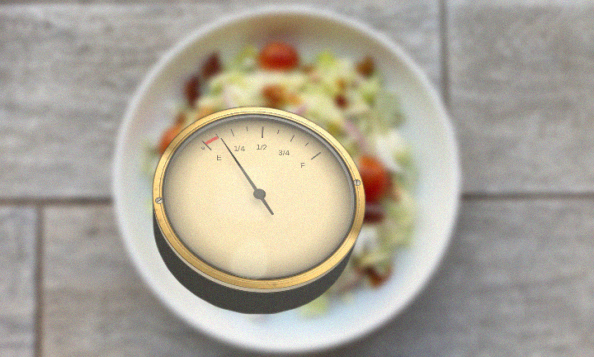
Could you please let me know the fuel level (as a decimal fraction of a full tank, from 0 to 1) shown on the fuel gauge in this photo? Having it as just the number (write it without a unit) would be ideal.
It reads 0.125
